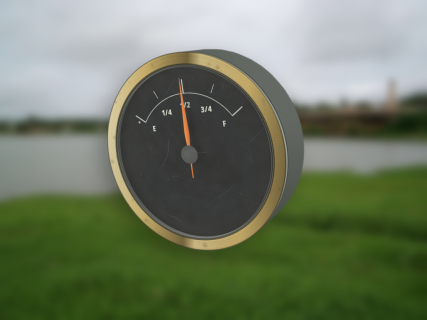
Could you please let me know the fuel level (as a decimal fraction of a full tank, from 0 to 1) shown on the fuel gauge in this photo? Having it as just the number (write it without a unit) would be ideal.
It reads 0.5
